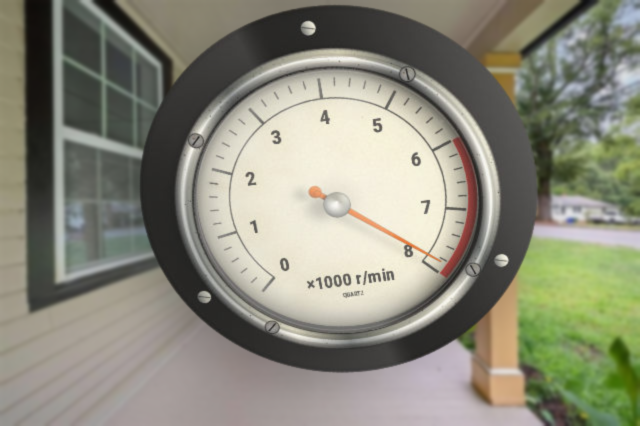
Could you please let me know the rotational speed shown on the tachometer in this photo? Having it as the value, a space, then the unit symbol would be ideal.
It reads 7800 rpm
